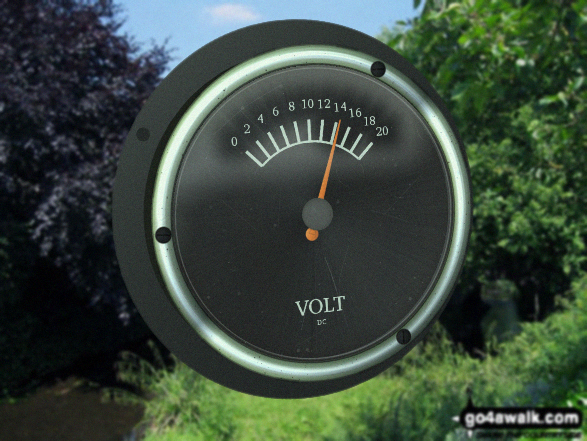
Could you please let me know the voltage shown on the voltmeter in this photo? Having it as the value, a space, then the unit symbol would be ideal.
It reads 14 V
